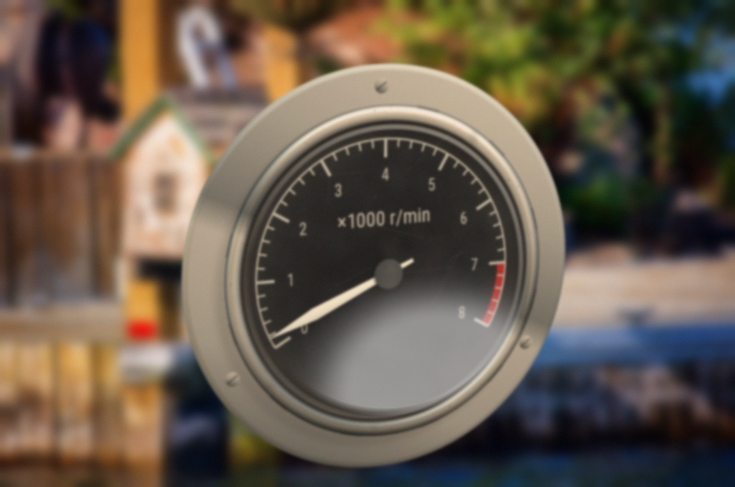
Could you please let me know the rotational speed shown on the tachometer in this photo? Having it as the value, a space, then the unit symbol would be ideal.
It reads 200 rpm
